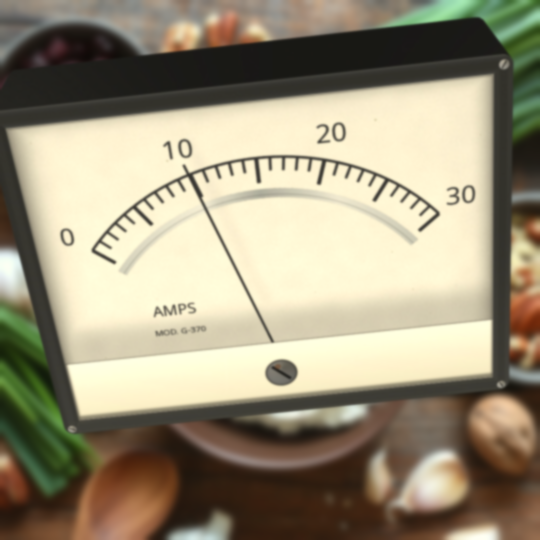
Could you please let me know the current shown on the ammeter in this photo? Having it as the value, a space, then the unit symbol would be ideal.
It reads 10 A
